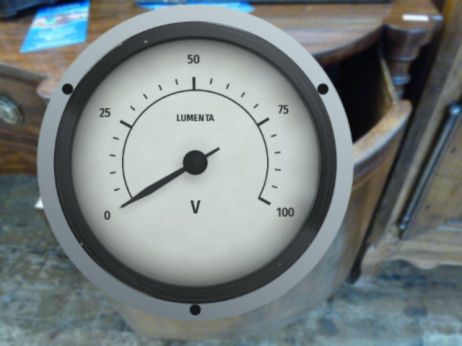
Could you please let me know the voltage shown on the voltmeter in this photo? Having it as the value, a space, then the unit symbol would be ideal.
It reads 0 V
